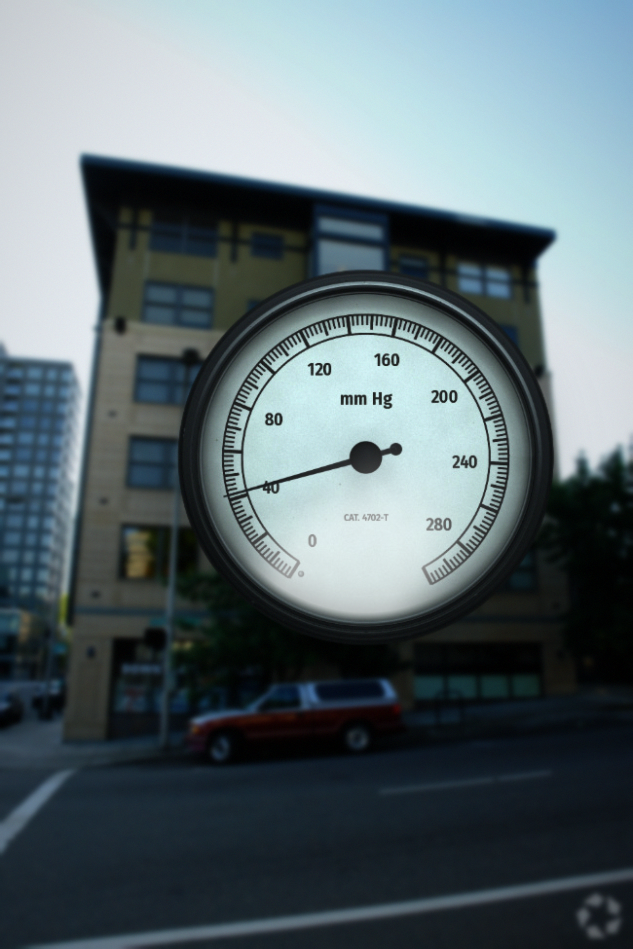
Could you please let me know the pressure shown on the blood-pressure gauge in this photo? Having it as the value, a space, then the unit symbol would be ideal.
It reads 42 mmHg
